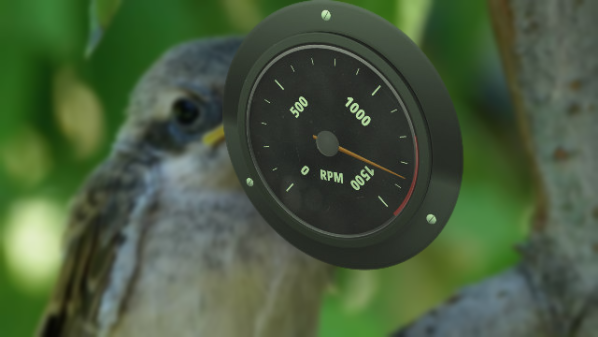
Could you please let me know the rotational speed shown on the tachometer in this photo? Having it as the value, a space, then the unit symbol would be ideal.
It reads 1350 rpm
